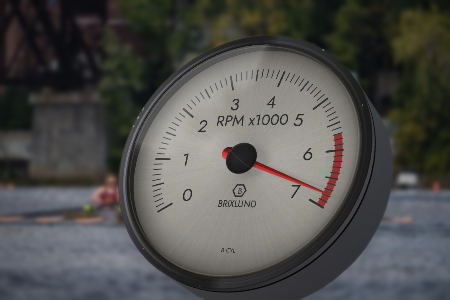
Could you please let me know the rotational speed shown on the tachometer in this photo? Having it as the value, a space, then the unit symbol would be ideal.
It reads 6800 rpm
